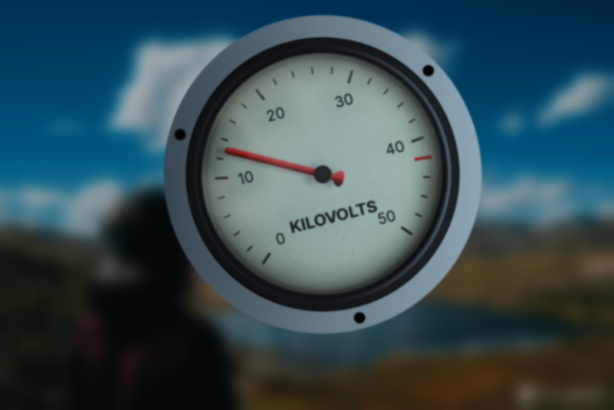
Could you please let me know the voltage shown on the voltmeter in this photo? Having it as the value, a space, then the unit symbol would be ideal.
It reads 13 kV
